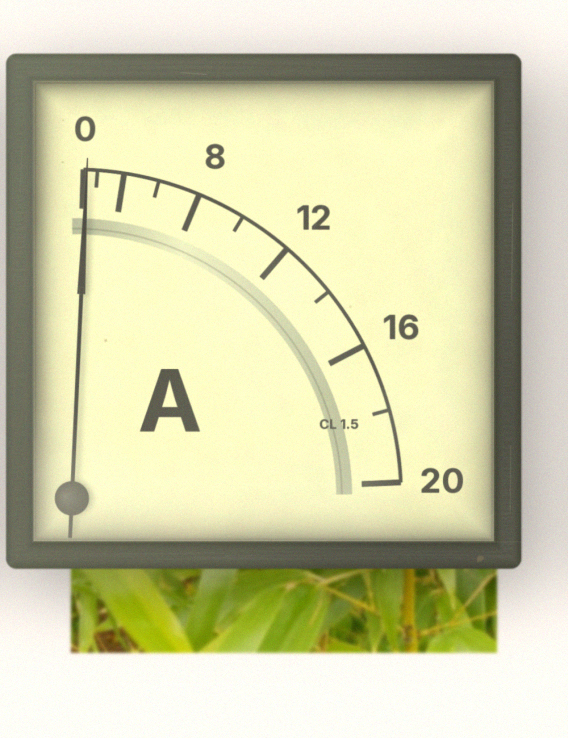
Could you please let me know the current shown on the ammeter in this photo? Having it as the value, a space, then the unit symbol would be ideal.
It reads 1 A
